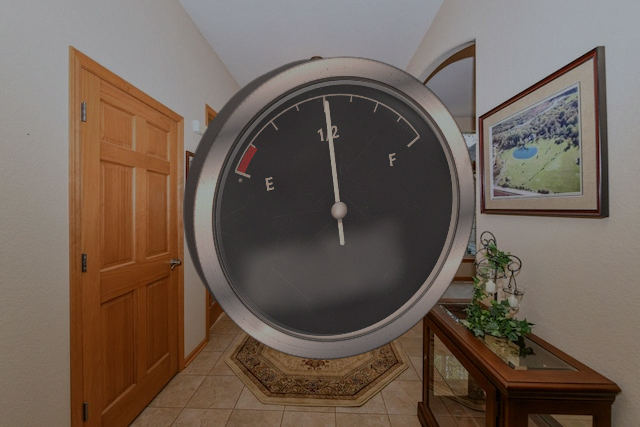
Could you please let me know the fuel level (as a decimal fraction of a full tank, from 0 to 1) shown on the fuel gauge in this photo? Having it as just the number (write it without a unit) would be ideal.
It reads 0.5
